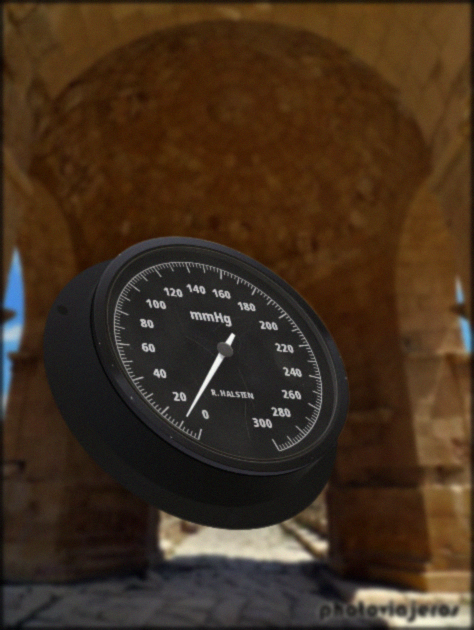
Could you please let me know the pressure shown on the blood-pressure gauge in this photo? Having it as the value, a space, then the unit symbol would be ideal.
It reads 10 mmHg
